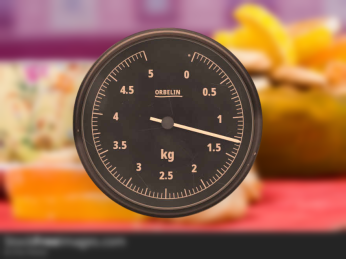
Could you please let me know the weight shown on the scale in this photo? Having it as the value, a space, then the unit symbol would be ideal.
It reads 1.3 kg
